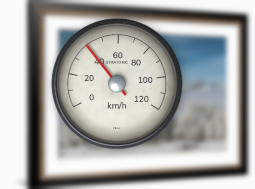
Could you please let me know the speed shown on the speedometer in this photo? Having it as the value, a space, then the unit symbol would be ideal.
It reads 40 km/h
